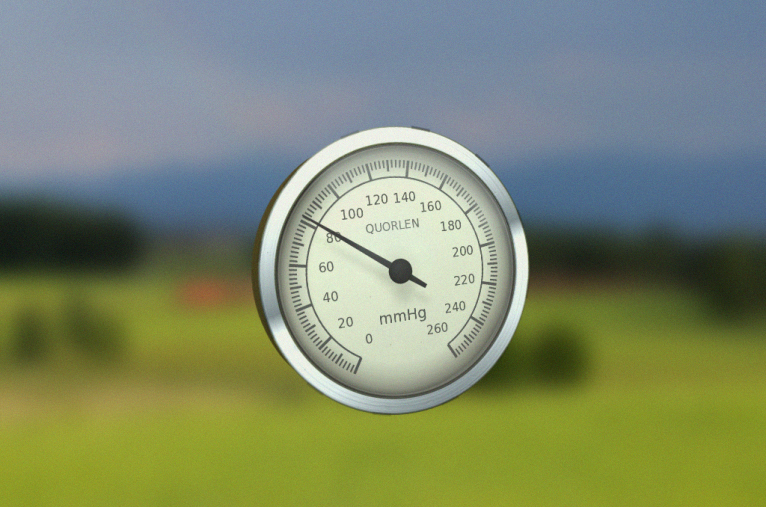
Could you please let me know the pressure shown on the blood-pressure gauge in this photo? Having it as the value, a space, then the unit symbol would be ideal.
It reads 82 mmHg
